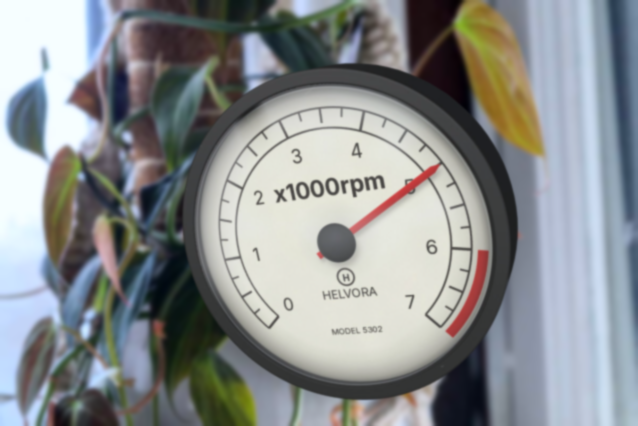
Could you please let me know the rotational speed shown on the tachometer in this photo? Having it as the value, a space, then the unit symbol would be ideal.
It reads 5000 rpm
